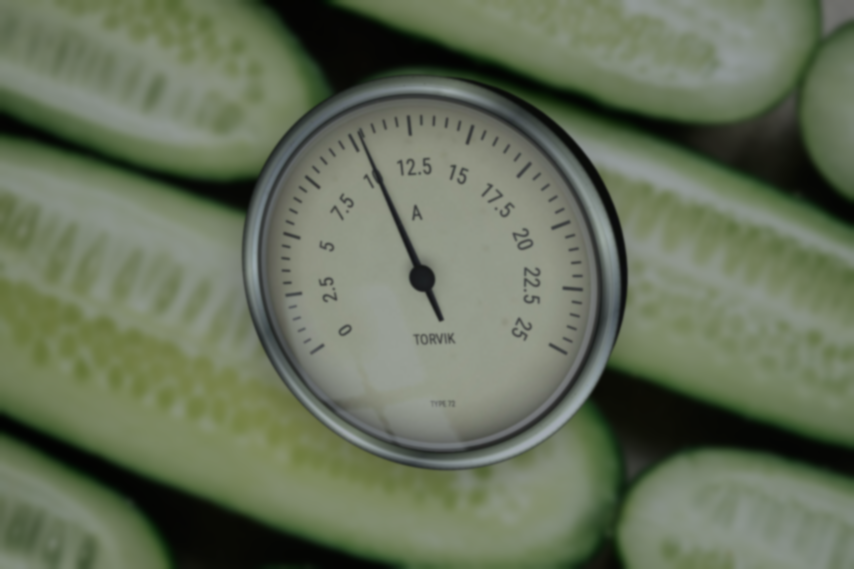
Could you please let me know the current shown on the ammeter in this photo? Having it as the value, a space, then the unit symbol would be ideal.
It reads 10.5 A
